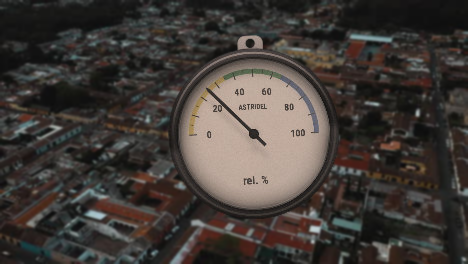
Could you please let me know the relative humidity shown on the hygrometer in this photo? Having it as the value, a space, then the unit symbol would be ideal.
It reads 25 %
